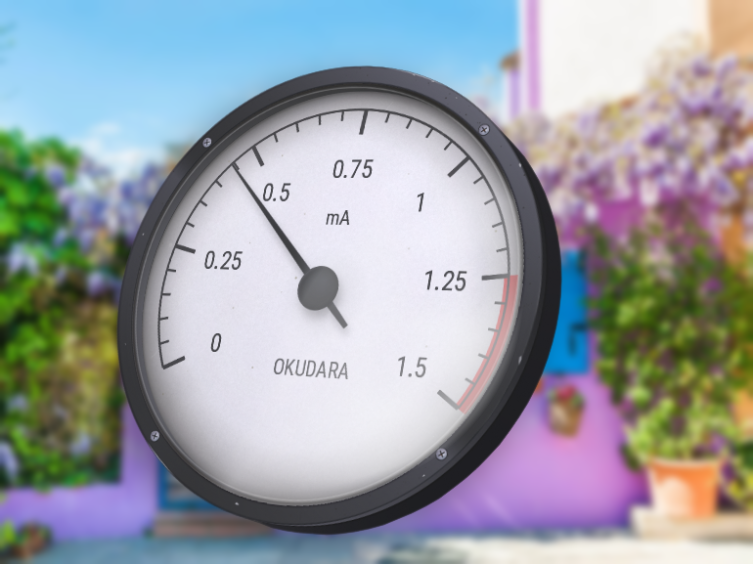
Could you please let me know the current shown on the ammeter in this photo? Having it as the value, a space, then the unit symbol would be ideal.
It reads 0.45 mA
